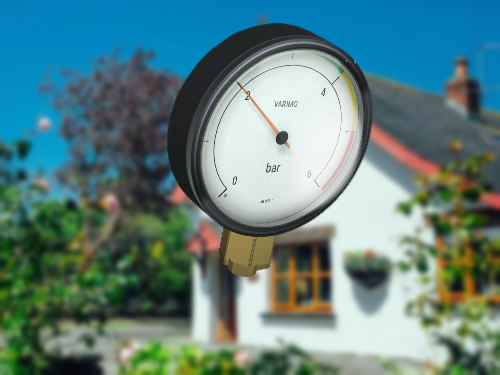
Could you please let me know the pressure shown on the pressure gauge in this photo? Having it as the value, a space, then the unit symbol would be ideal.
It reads 2 bar
